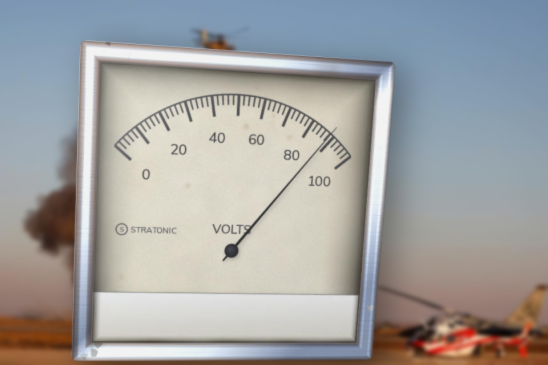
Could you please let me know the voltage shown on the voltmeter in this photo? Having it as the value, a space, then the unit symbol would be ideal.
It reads 88 V
